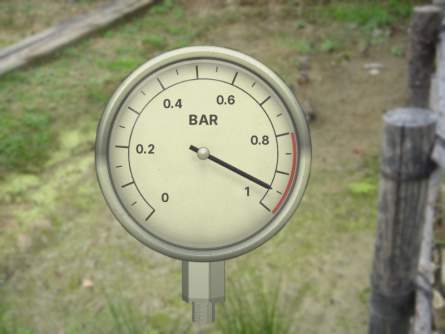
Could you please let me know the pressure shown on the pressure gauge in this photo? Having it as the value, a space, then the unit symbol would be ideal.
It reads 0.95 bar
